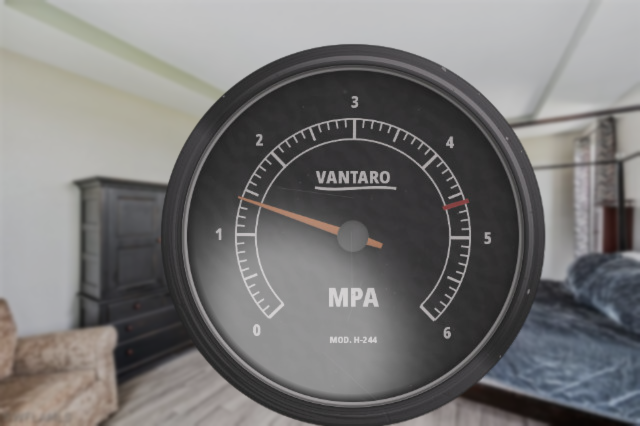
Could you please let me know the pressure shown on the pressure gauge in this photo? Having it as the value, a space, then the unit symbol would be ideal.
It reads 1.4 MPa
